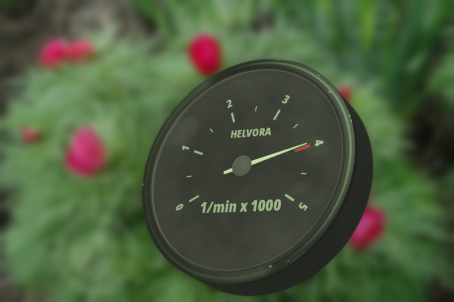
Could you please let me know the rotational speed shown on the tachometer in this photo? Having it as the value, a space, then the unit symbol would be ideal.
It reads 4000 rpm
